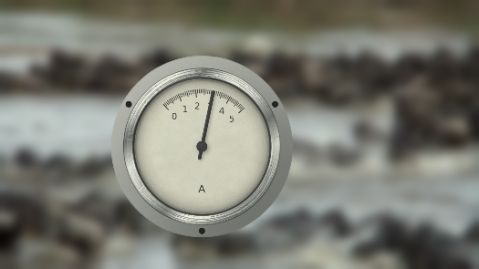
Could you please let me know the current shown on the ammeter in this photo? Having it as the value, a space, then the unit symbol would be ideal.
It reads 3 A
